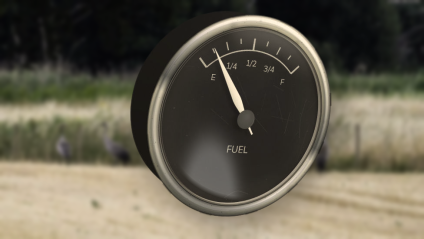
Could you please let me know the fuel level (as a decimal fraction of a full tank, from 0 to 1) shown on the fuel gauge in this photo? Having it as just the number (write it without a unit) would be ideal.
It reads 0.125
